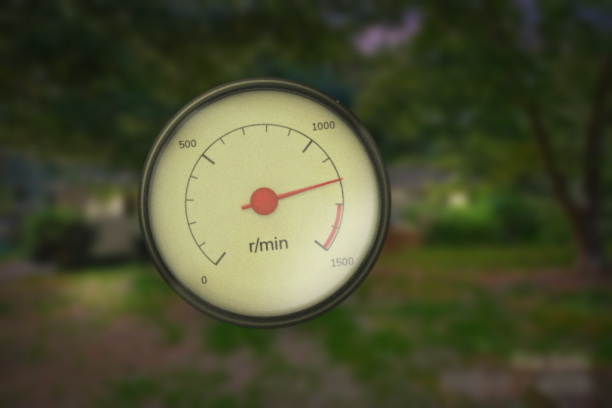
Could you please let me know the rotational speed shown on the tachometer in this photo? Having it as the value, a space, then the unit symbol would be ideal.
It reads 1200 rpm
